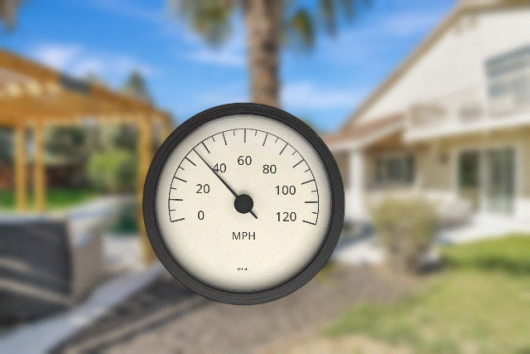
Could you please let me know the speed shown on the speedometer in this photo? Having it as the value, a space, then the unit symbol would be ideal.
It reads 35 mph
